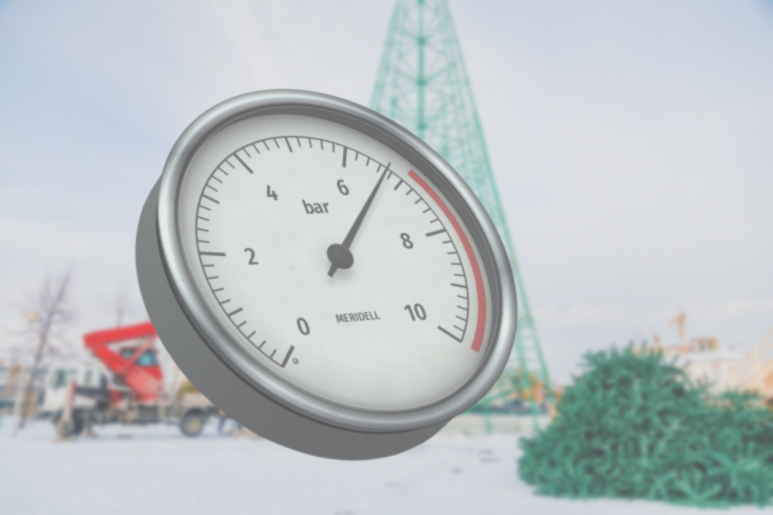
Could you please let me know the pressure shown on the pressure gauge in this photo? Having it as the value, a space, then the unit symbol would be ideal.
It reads 6.7 bar
